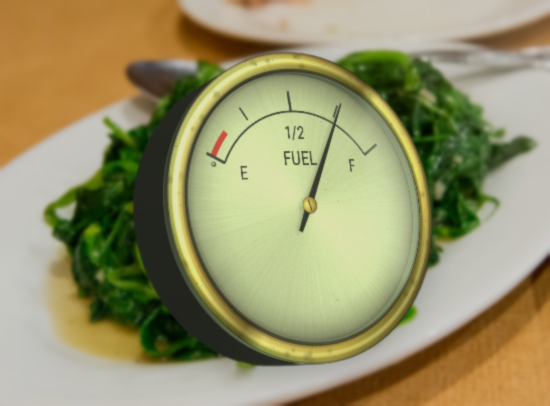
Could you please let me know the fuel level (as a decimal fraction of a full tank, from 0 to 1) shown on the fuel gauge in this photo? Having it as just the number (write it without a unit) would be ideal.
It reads 0.75
